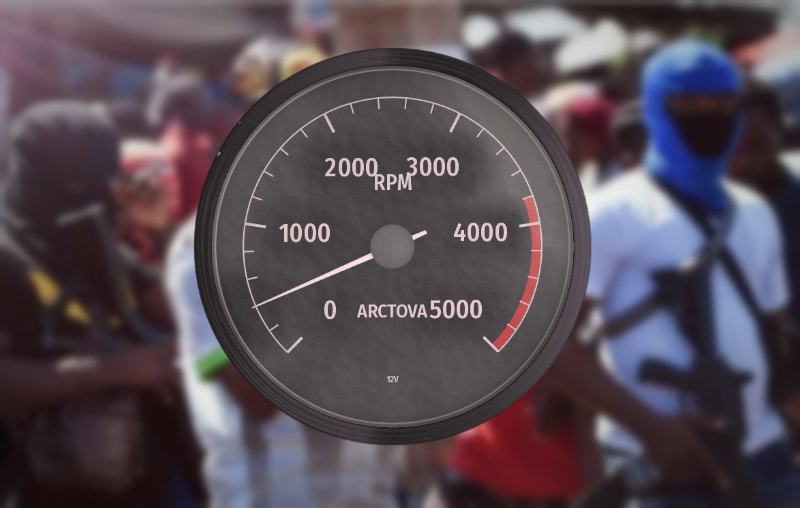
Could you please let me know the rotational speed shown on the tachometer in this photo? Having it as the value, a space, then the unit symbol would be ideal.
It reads 400 rpm
